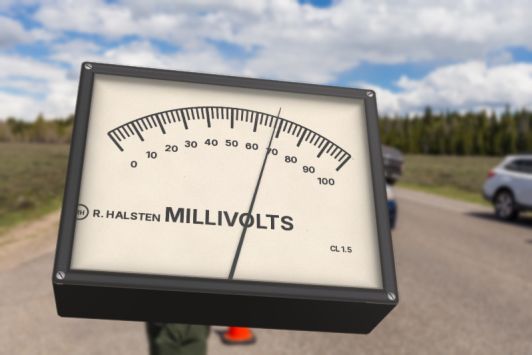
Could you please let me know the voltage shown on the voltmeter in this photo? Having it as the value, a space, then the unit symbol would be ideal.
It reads 68 mV
